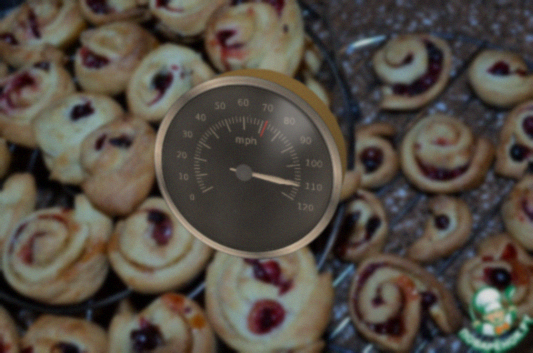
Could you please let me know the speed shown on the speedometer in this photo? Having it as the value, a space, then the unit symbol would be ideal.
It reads 110 mph
